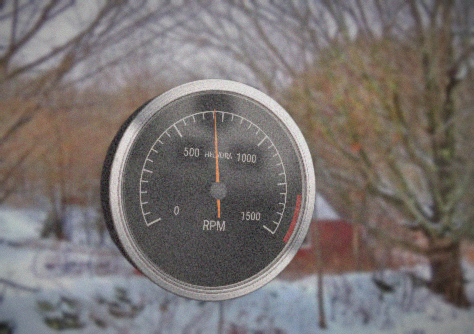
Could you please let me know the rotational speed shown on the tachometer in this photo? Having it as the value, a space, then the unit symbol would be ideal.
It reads 700 rpm
